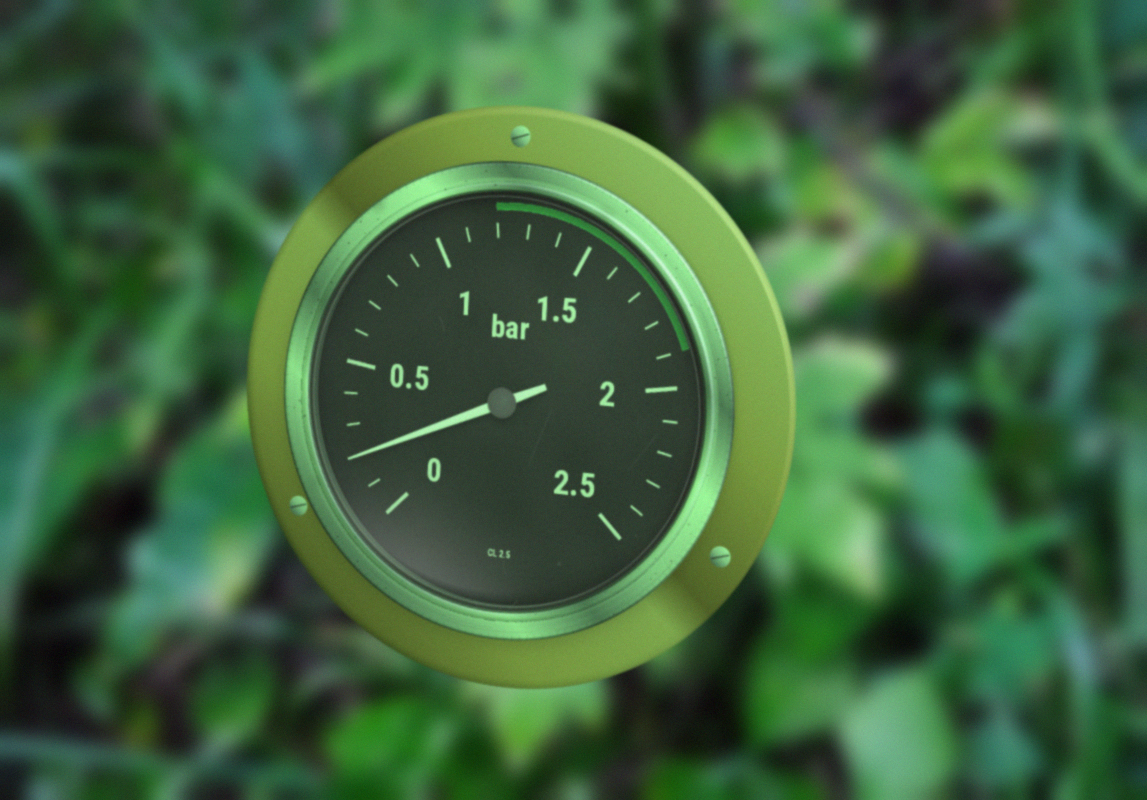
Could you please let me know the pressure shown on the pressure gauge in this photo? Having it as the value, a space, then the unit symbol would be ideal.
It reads 0.2 bar
